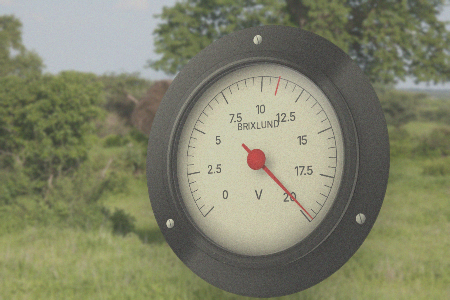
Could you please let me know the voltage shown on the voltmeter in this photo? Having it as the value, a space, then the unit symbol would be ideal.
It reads 19.75 V
